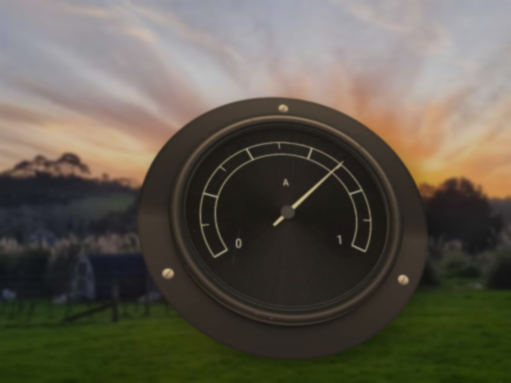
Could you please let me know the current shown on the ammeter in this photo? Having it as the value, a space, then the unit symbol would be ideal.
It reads 0.7 A
